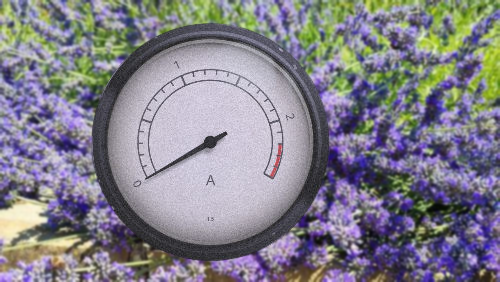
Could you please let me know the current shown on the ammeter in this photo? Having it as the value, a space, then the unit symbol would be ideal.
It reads 0 A
